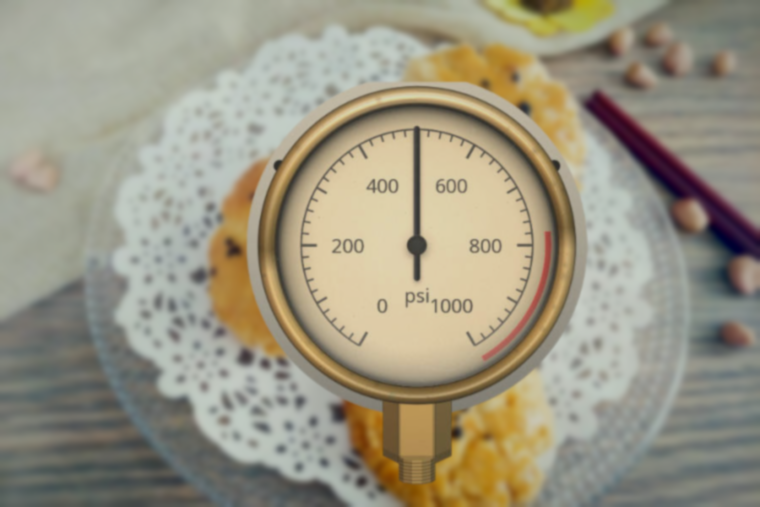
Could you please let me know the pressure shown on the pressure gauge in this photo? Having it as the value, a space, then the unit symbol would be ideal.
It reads 500 psi
